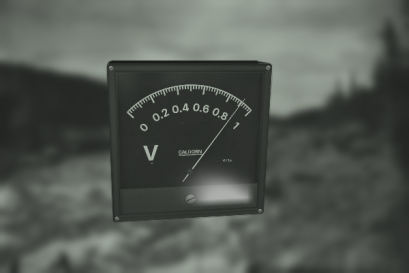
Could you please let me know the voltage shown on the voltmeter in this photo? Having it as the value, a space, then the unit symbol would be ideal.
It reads 0.9 V
